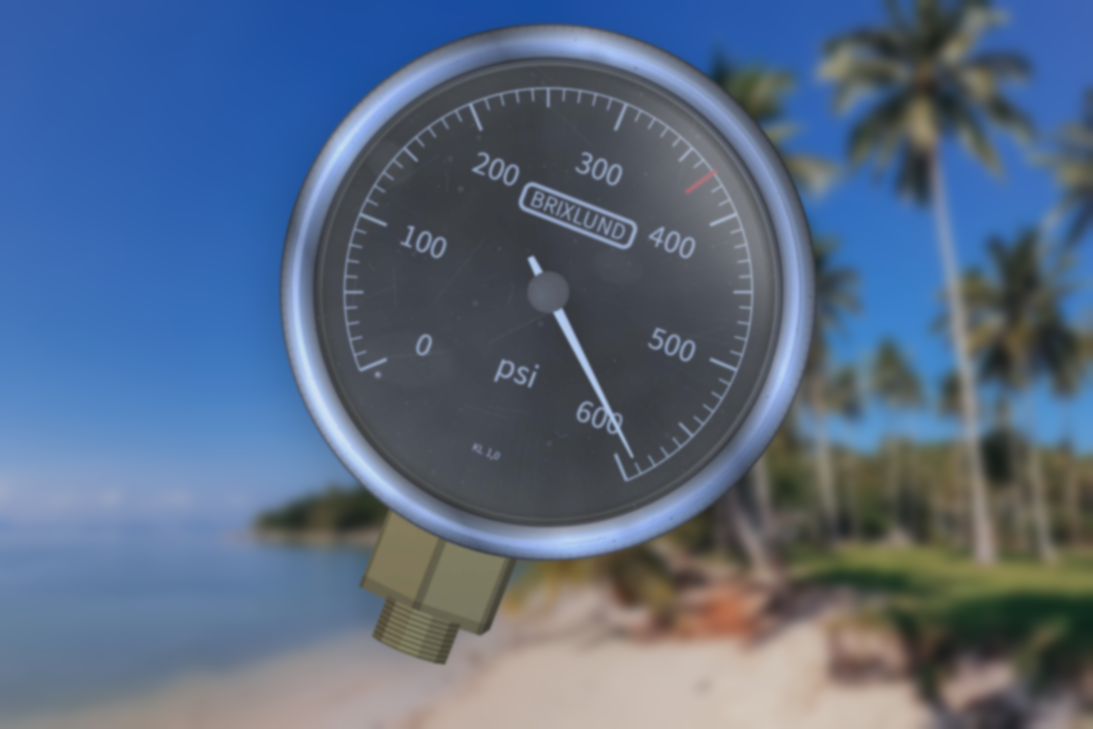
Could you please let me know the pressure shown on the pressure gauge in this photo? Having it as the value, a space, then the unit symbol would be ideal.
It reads 590 psi
